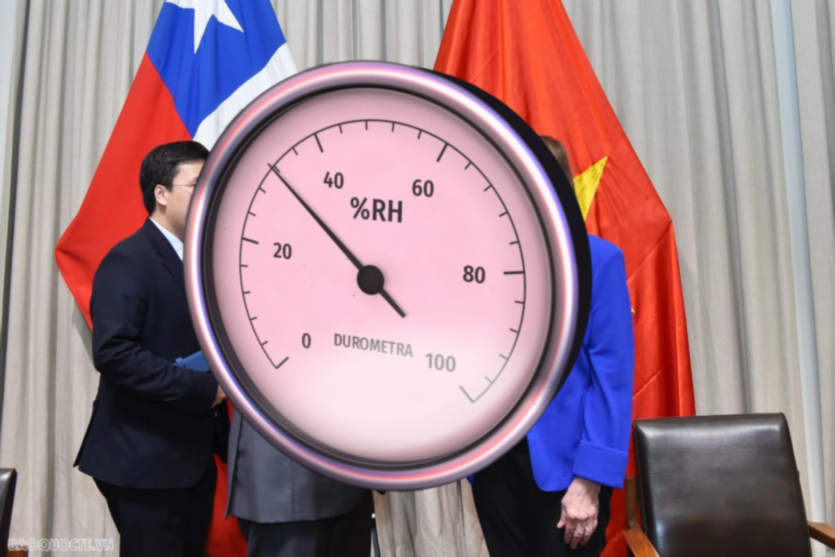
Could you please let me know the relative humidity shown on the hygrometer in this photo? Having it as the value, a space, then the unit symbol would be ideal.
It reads 32 %
